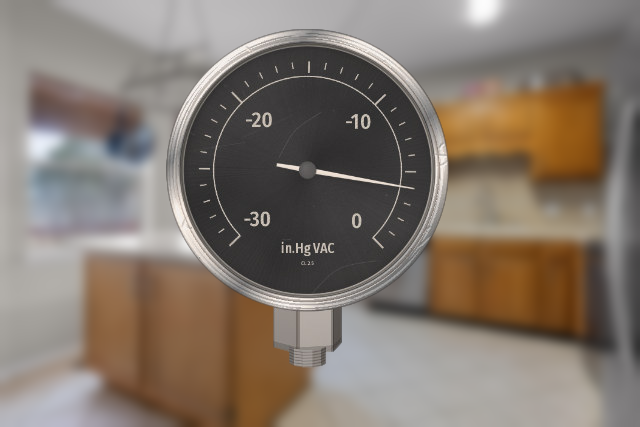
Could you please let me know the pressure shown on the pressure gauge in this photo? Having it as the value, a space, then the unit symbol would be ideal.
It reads -4 inHg
